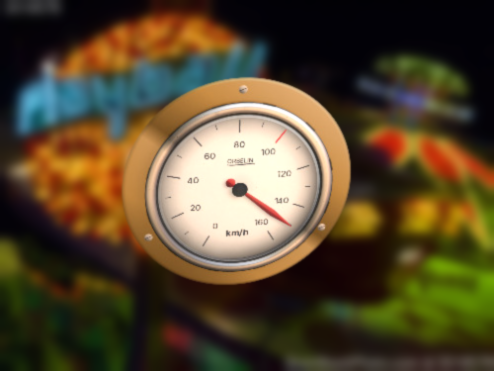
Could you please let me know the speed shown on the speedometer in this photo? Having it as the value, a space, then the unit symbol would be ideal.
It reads 150 km/h
